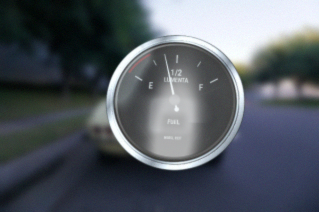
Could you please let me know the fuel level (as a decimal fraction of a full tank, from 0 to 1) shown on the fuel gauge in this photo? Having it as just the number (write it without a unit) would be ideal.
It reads 0.375
